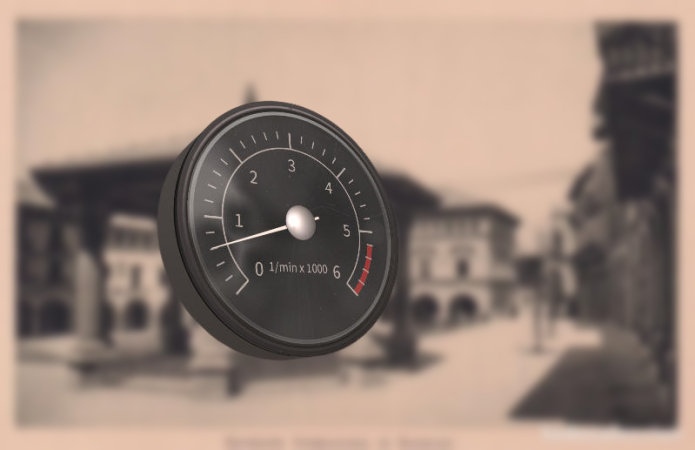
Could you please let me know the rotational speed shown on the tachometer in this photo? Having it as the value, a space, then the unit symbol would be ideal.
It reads 600 rpm
